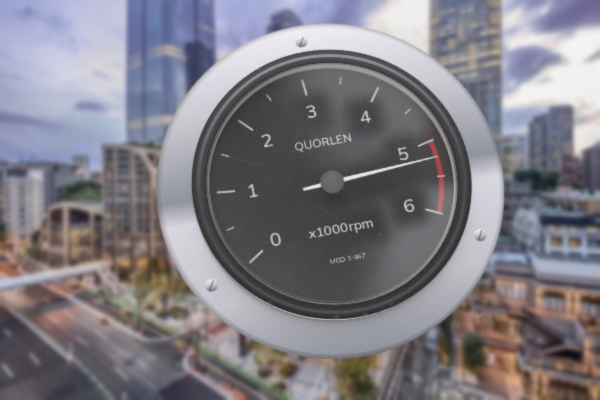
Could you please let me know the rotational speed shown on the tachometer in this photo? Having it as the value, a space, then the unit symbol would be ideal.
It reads 5250 rpm
